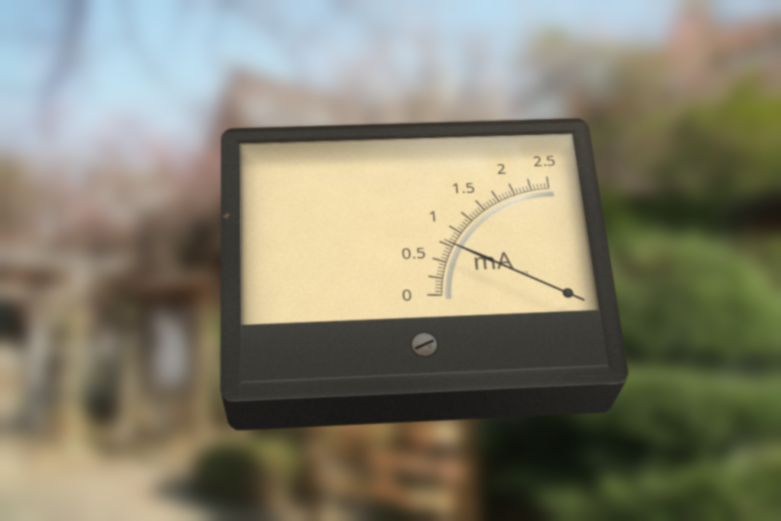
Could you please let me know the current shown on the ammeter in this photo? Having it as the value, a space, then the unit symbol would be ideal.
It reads 0.75 mA
